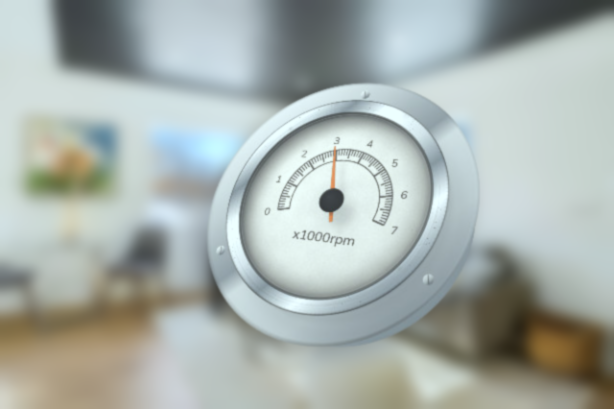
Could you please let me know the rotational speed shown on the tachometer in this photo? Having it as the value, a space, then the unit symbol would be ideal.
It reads 3000 rpm
